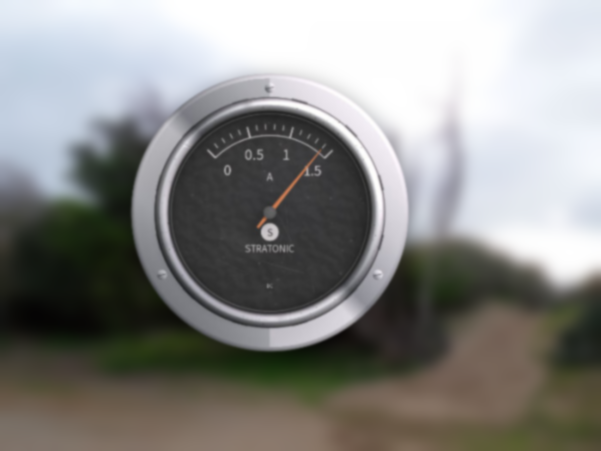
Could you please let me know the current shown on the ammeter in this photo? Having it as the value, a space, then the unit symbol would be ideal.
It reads 1.4 A
